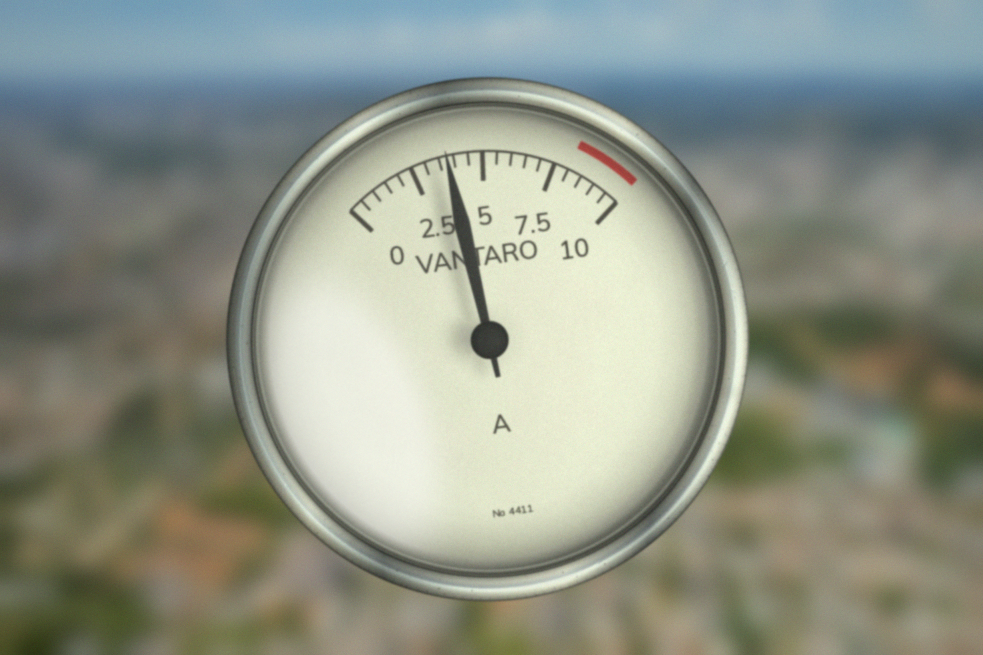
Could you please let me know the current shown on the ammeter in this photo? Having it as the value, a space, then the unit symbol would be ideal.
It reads 3.75 A
